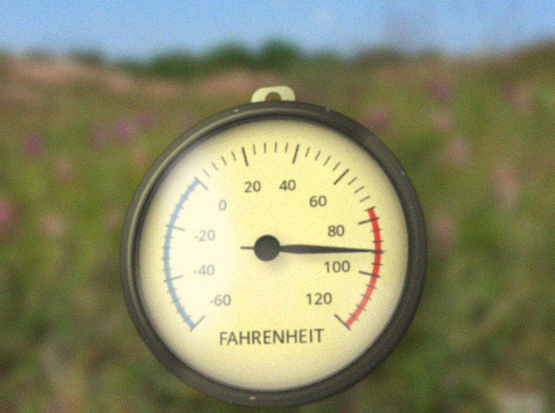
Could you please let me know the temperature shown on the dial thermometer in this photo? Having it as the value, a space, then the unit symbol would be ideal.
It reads 92 °F
